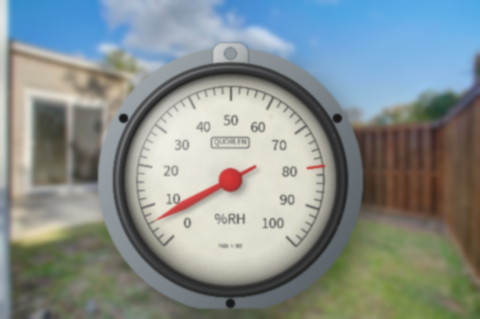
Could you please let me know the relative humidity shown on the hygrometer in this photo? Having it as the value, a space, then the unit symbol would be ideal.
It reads 6 %
